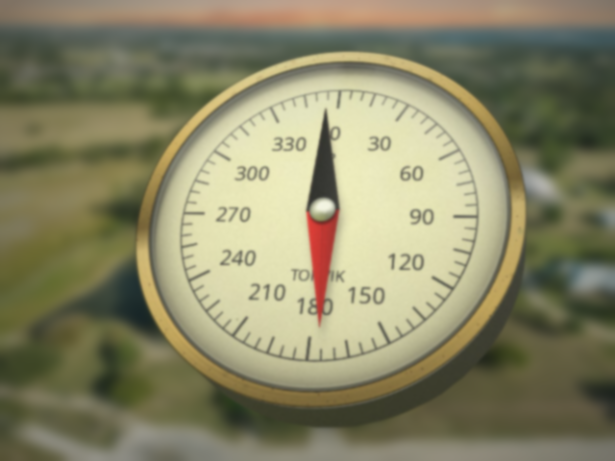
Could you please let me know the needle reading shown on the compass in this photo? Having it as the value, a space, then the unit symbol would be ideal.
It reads 175 °
